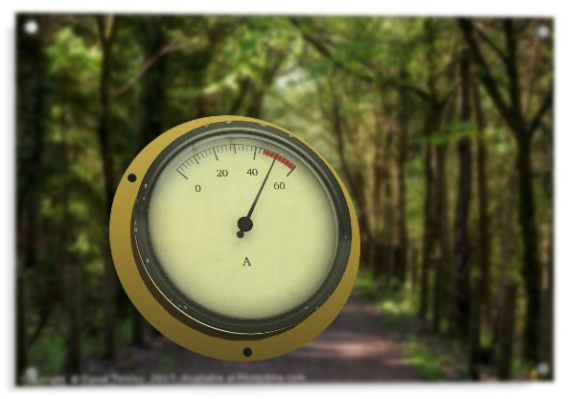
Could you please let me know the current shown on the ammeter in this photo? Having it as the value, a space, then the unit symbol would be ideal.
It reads 50 A
